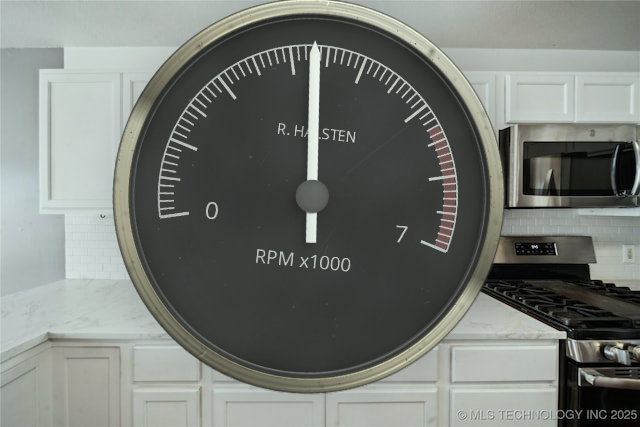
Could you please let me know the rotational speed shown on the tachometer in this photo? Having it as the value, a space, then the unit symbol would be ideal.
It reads 3300 rpm
